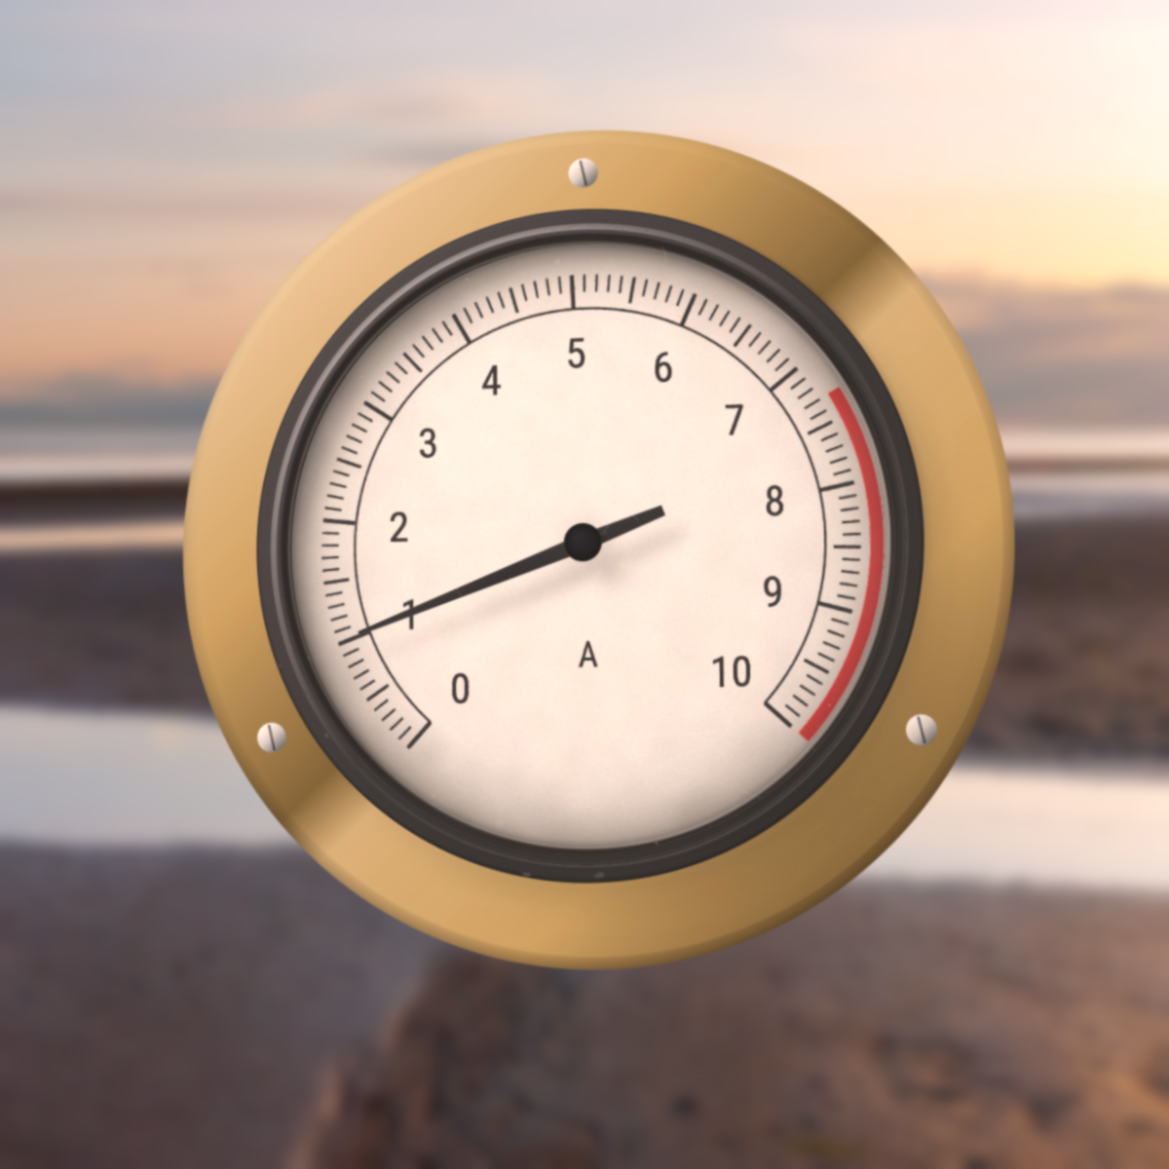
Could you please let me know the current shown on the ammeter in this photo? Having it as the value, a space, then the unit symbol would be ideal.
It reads 1 A
